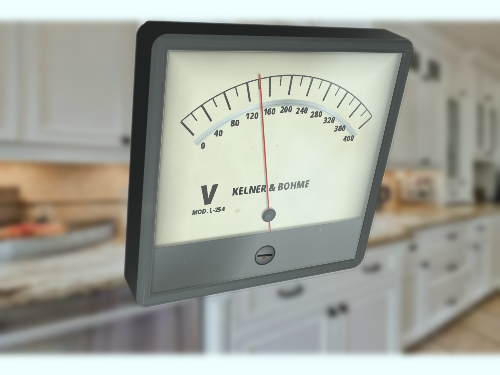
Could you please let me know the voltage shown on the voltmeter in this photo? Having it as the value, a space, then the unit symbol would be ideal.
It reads 140 V
